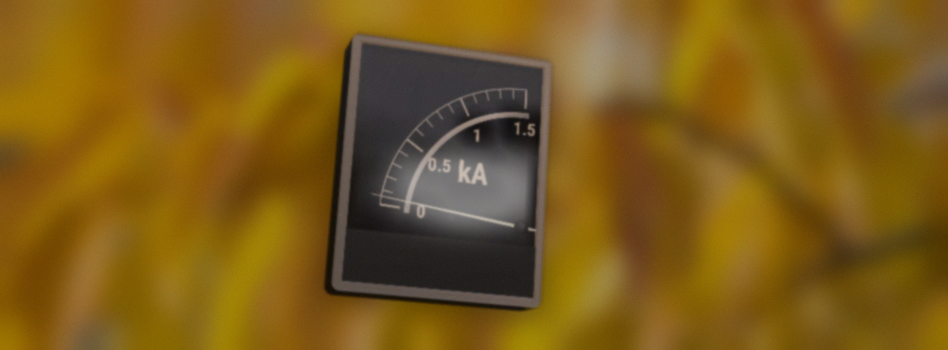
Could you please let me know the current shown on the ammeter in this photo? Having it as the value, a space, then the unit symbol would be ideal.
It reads 0.05 kA
